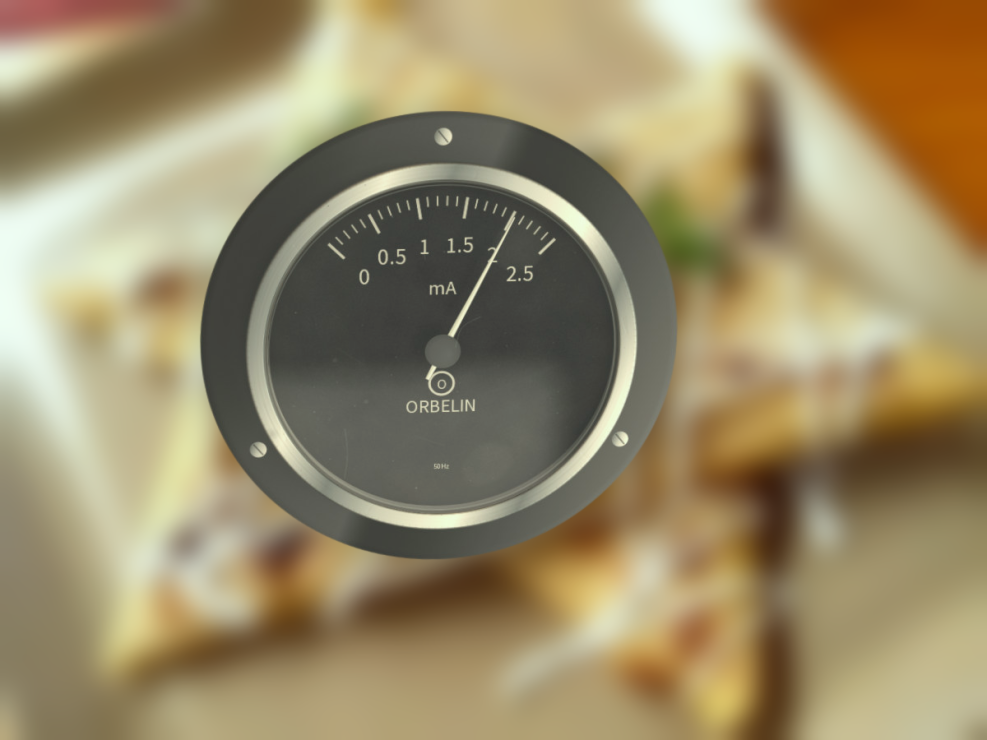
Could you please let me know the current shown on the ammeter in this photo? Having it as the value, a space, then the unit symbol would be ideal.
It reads 2 mA
